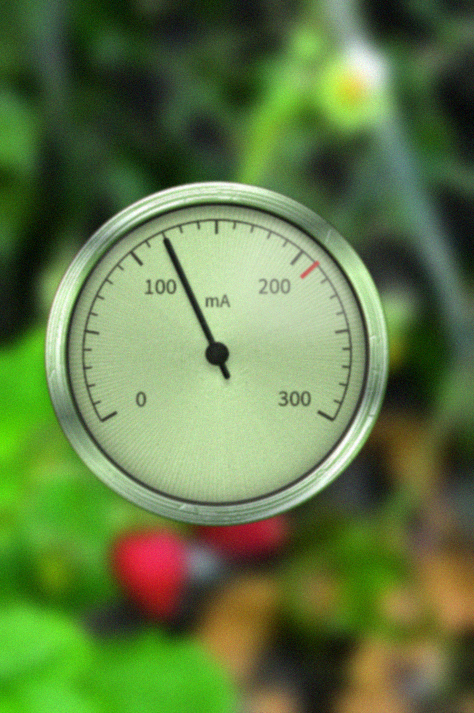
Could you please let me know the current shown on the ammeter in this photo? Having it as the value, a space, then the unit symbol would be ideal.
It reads 120 mA
